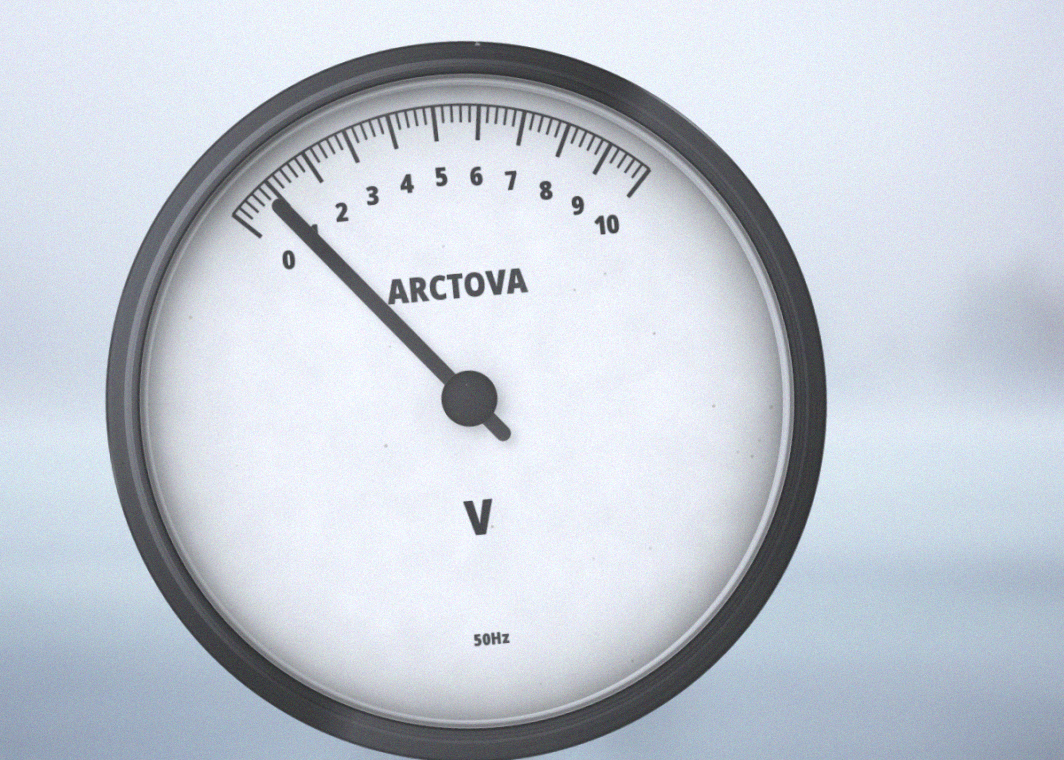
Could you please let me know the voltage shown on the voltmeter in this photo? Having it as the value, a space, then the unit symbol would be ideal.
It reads 0.8 V
